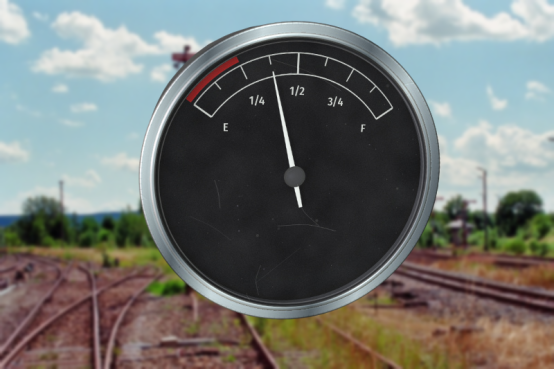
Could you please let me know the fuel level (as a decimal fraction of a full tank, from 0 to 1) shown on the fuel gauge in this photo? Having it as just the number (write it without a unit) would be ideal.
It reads 0.375
